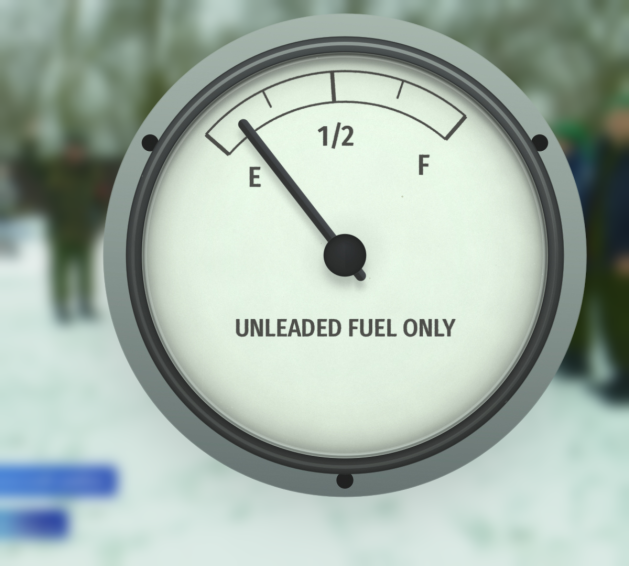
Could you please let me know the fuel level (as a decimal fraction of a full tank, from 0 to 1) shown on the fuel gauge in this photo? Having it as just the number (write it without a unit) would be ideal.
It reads 0.125
